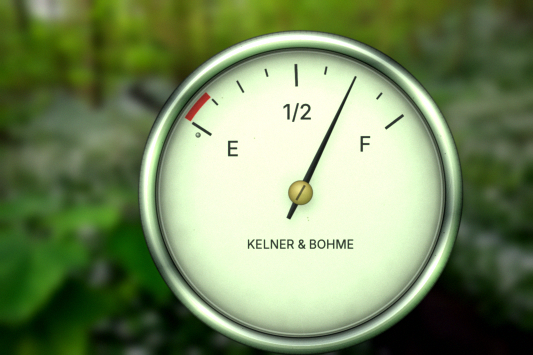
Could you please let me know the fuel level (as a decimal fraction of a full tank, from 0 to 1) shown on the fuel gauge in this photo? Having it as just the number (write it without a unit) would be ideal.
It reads 0.75
